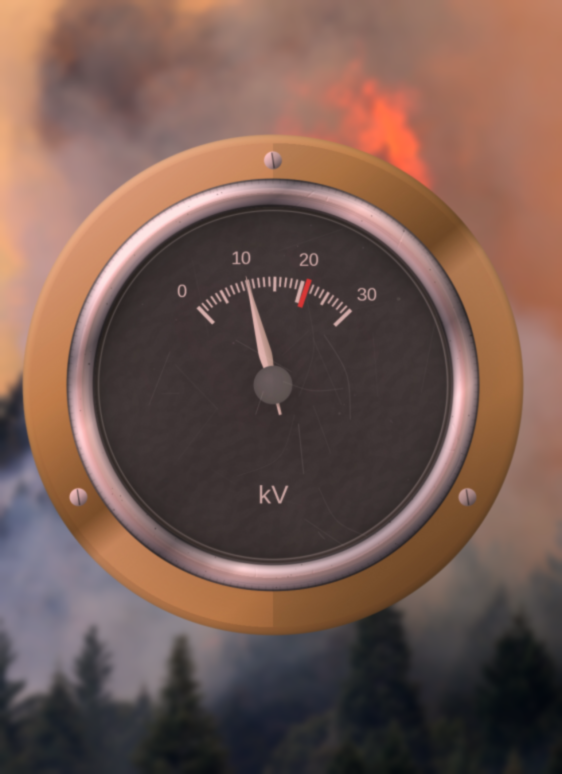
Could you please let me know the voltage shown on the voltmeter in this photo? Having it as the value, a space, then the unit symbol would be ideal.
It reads 10 kV
